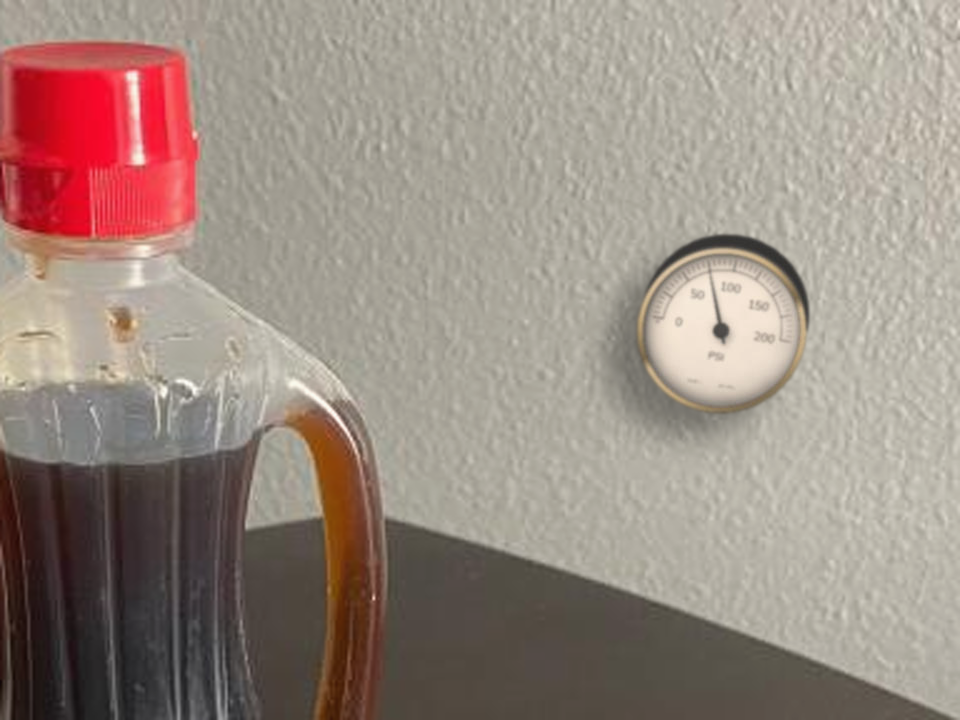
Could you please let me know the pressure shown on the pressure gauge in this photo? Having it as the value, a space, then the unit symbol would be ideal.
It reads 75 psi
